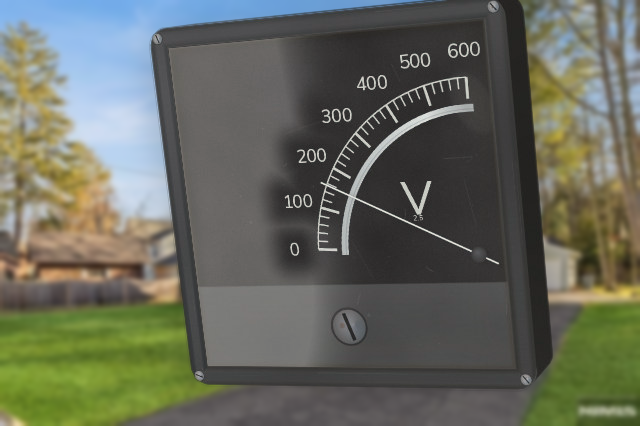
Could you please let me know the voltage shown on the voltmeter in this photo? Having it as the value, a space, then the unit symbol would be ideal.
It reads 160 V
